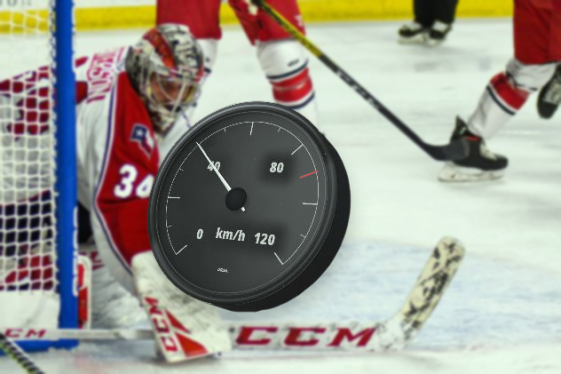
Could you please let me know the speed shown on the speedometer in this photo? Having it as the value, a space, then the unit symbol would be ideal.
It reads 40 km/h
